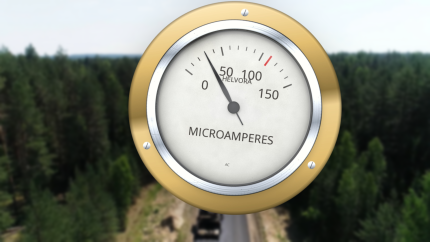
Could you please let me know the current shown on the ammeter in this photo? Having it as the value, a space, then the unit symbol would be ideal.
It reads 30 µA
